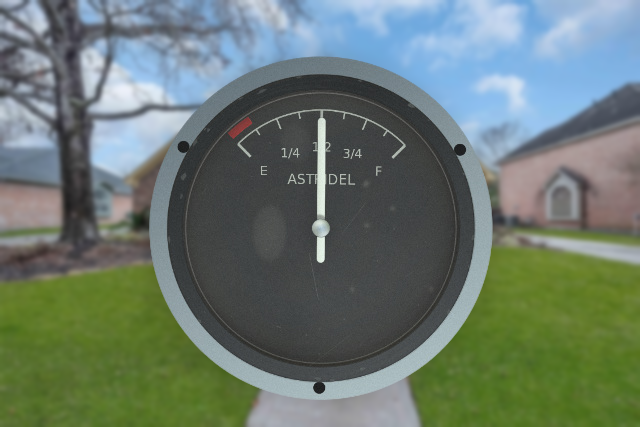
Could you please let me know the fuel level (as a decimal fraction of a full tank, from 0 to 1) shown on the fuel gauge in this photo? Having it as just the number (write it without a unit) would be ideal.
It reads 0.5
